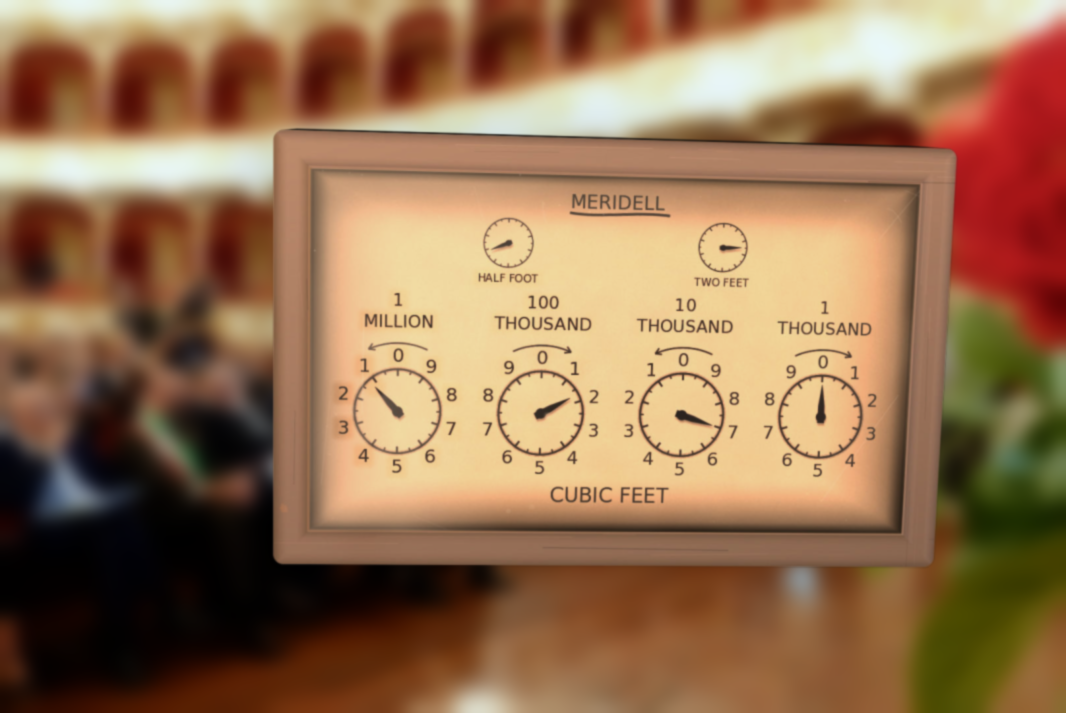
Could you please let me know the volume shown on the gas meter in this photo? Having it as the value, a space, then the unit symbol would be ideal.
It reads 117000 ft³
